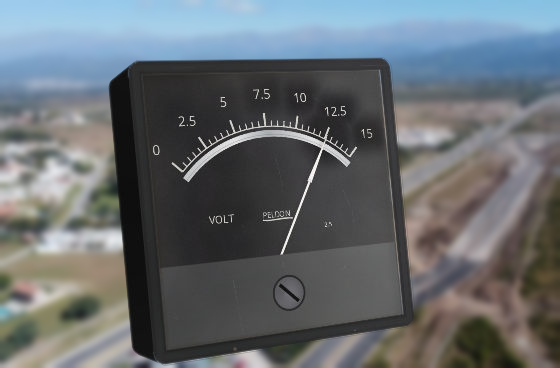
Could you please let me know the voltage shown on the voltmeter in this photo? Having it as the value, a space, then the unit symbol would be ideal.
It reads 12.5 V
